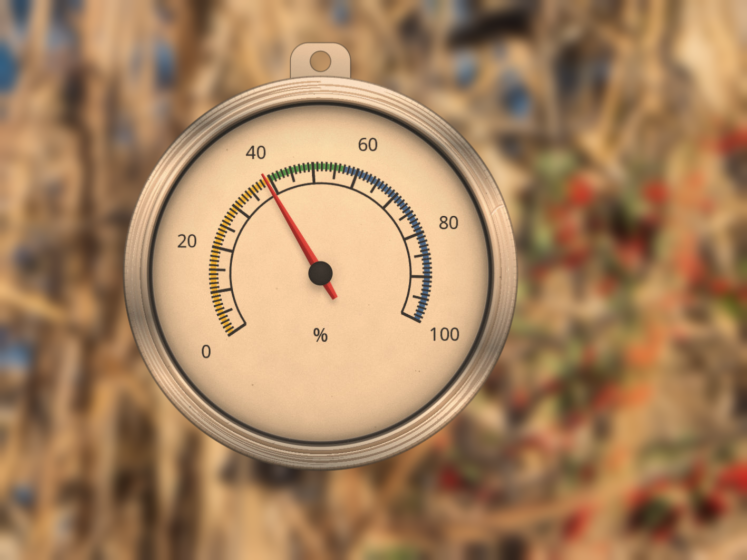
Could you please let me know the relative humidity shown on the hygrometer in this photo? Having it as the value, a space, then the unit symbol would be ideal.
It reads 39 %
